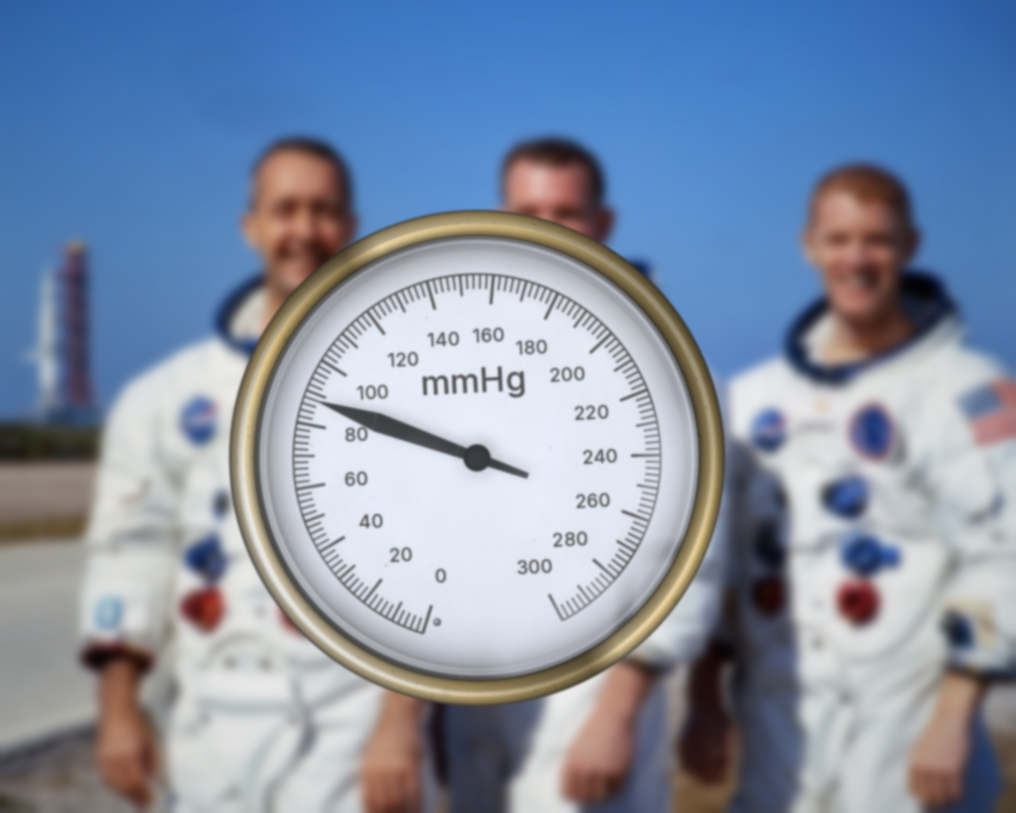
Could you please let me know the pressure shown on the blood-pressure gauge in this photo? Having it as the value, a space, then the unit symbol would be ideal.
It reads 88 mmHg
